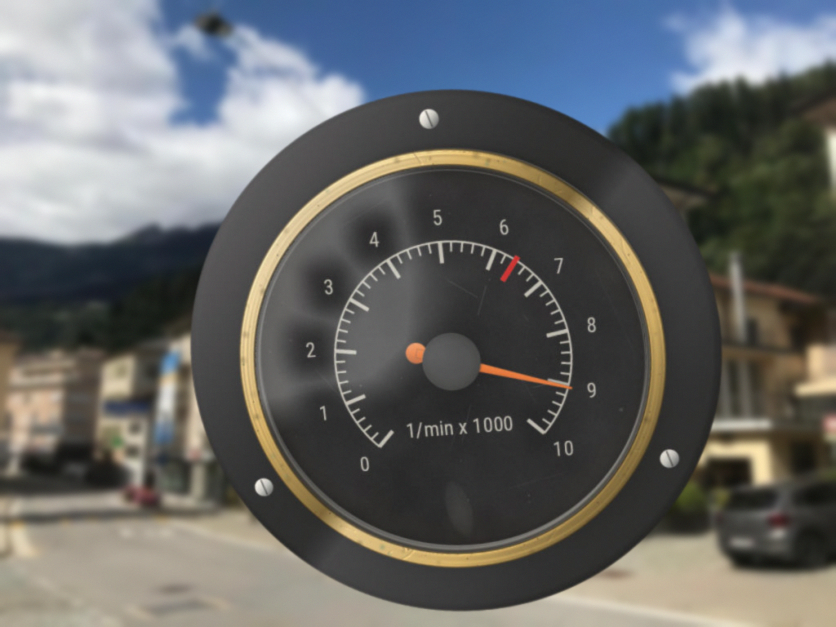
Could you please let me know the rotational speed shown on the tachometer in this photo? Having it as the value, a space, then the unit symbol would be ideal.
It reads 9000 rpm
